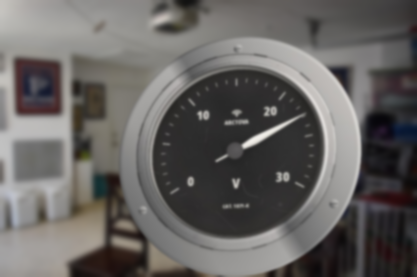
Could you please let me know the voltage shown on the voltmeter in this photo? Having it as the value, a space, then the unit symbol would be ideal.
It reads 23 V
